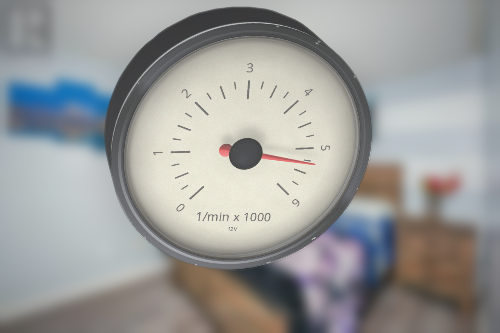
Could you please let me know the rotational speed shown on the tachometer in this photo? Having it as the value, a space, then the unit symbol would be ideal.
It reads 5250 rpm
